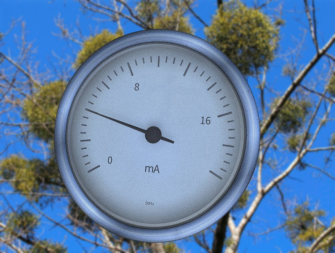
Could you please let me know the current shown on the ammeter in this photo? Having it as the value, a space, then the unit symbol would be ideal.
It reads 4 mA
